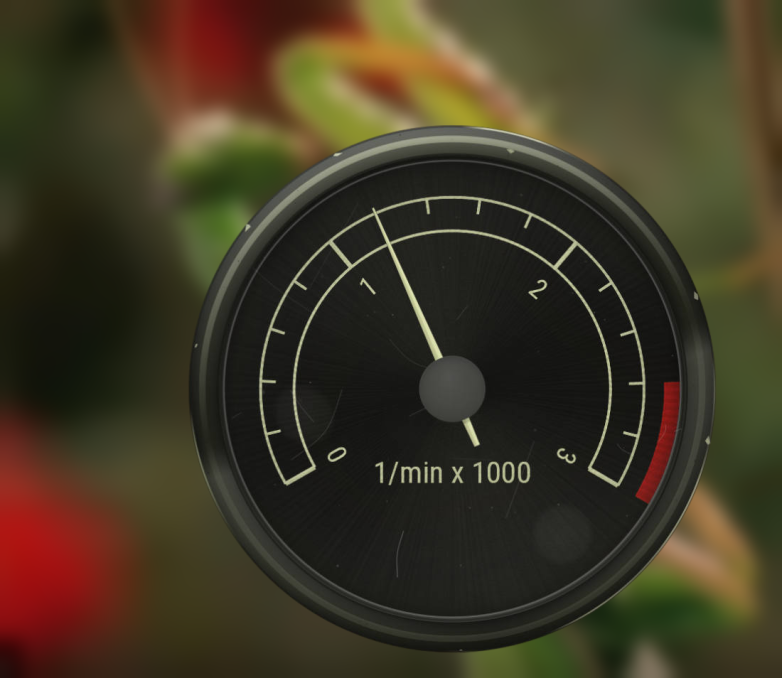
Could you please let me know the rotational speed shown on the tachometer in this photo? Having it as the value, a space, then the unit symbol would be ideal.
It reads 1200 rpm
